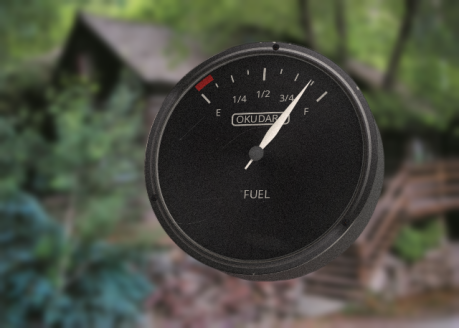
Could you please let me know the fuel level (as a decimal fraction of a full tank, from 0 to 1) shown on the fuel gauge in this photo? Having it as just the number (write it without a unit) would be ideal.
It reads 0.875
